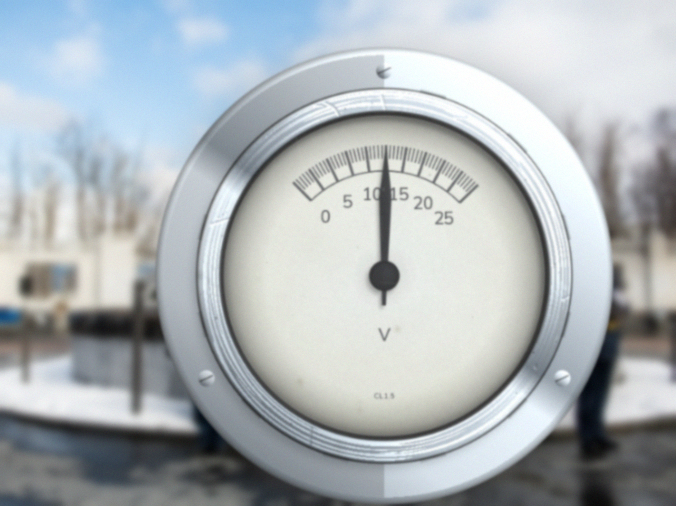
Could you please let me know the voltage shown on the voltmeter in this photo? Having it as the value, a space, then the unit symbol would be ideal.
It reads 12.5 V
